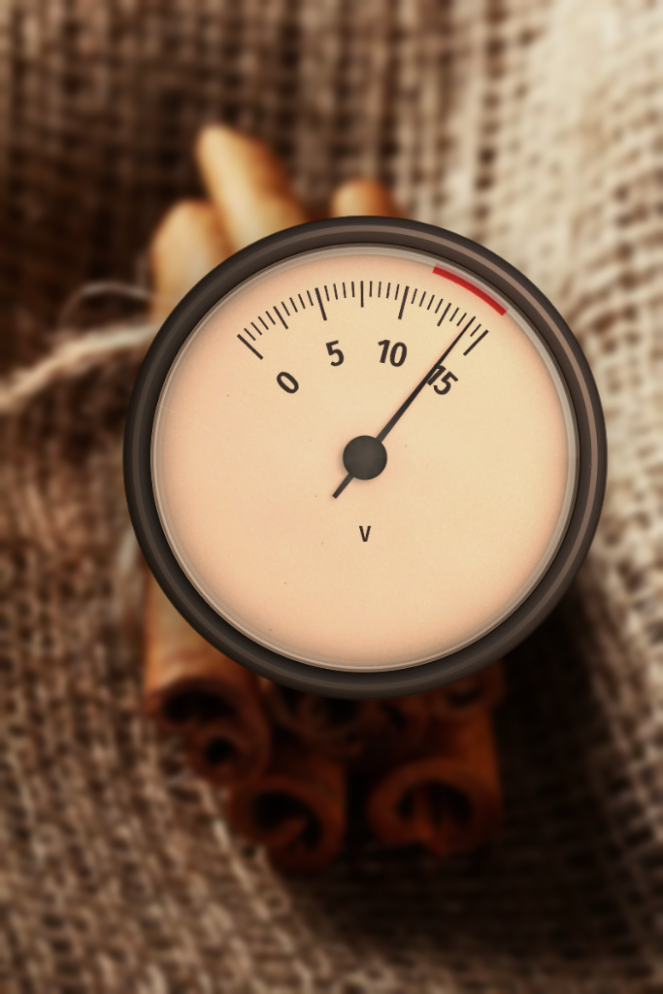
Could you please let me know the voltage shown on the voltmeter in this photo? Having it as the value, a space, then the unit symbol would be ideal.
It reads 14 V
